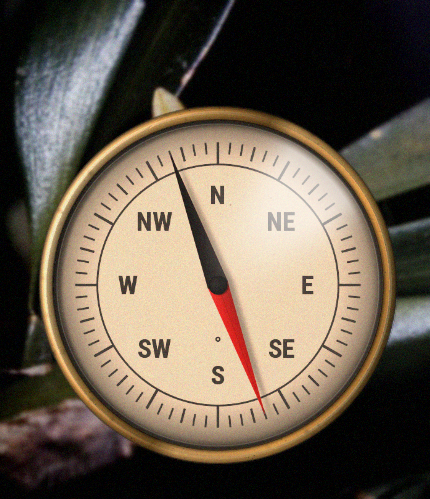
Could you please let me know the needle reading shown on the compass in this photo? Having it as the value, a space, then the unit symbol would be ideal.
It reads 160 °
